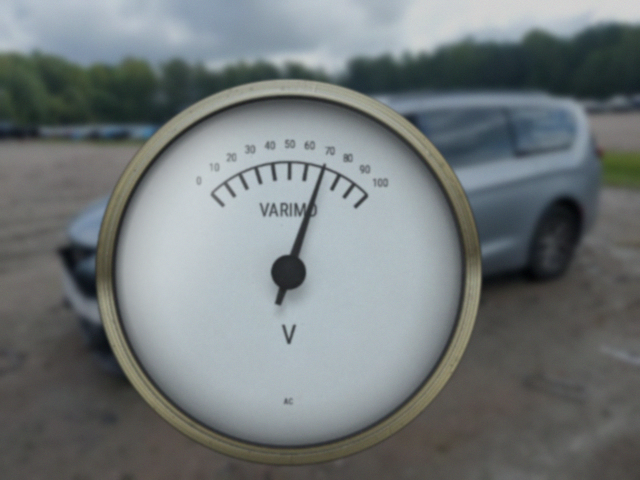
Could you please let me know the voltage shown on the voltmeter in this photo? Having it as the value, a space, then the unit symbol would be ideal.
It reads 70 V
